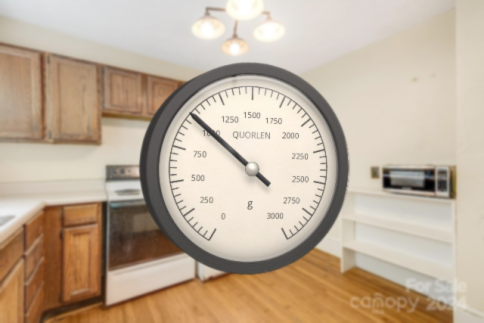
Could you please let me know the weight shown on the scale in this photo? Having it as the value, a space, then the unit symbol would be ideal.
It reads 1000 g
